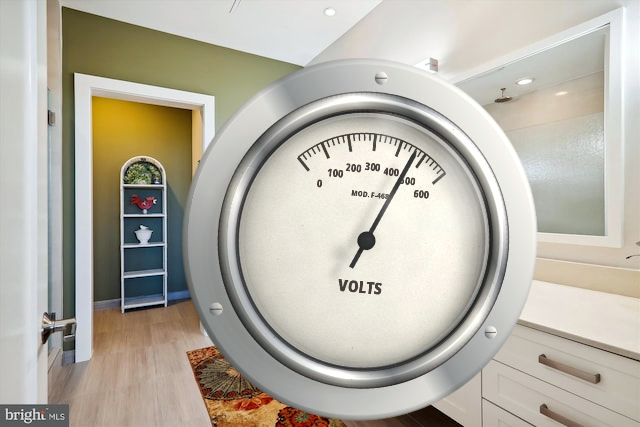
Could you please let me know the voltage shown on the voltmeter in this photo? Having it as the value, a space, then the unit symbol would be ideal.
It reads 460 V
